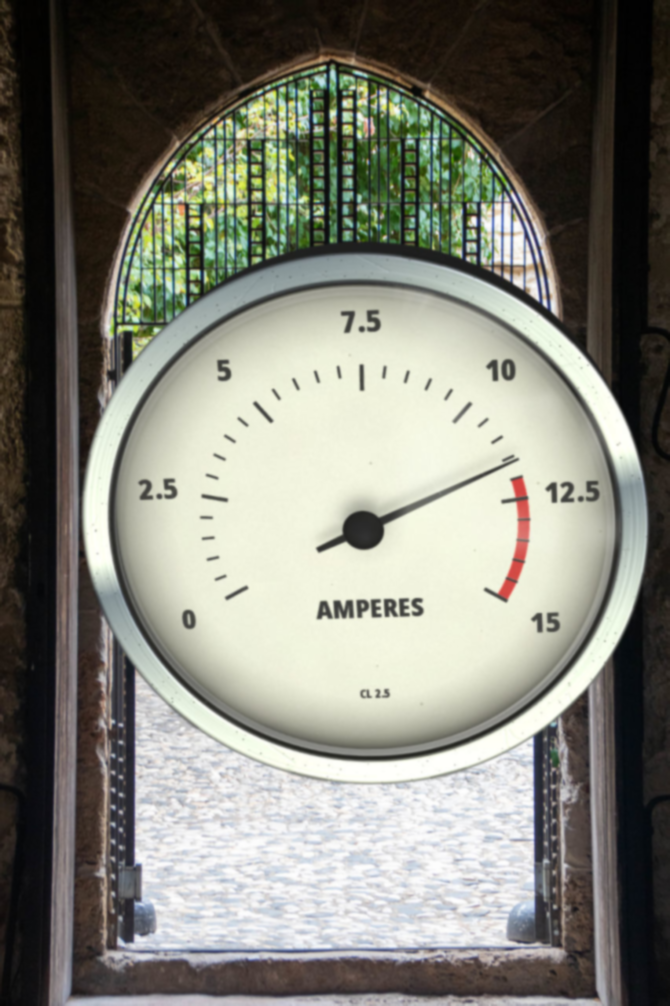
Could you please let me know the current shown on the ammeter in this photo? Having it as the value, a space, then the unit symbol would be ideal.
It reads 11.5 A
